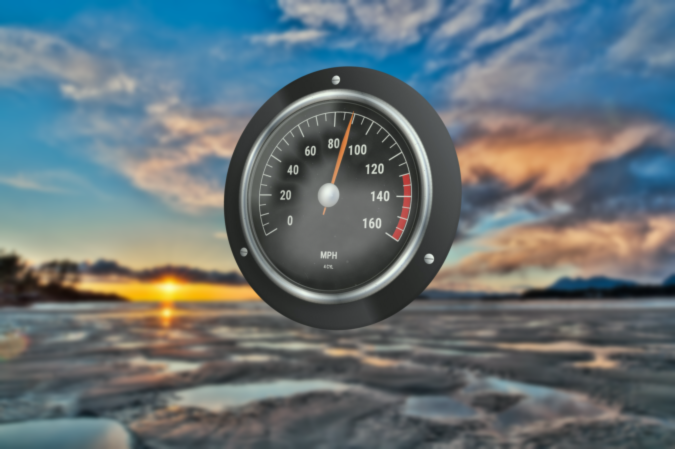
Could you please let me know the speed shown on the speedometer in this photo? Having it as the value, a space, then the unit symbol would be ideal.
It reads 90 mph
